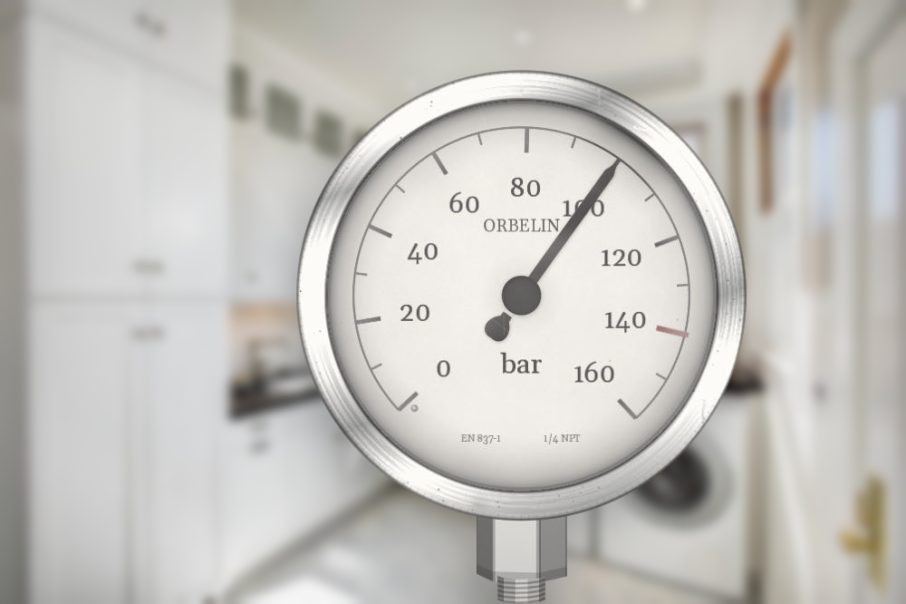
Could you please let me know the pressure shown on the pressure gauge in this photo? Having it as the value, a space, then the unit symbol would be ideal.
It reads 100 bar
